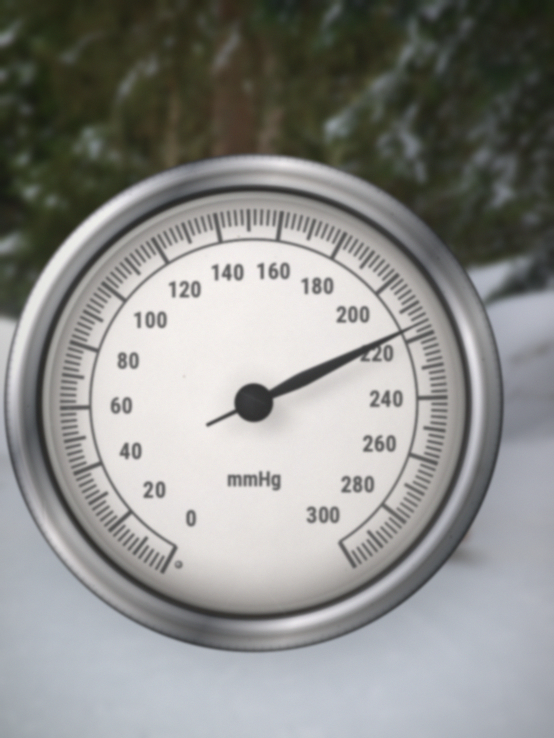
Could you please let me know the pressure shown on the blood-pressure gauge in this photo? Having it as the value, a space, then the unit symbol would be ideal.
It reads 216 mmHg
